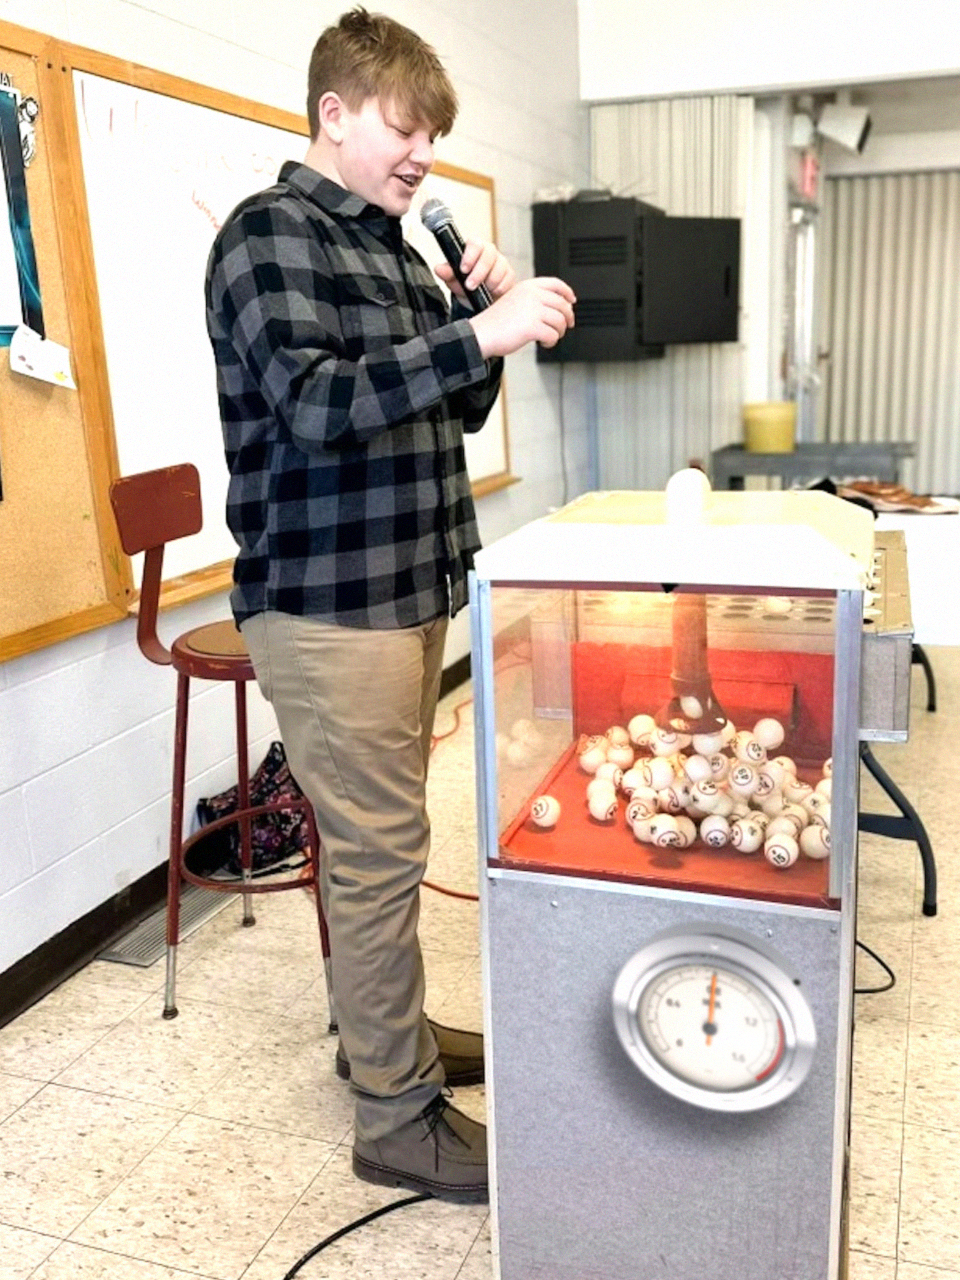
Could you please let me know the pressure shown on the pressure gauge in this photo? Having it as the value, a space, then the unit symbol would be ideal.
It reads 0.8 MPa
